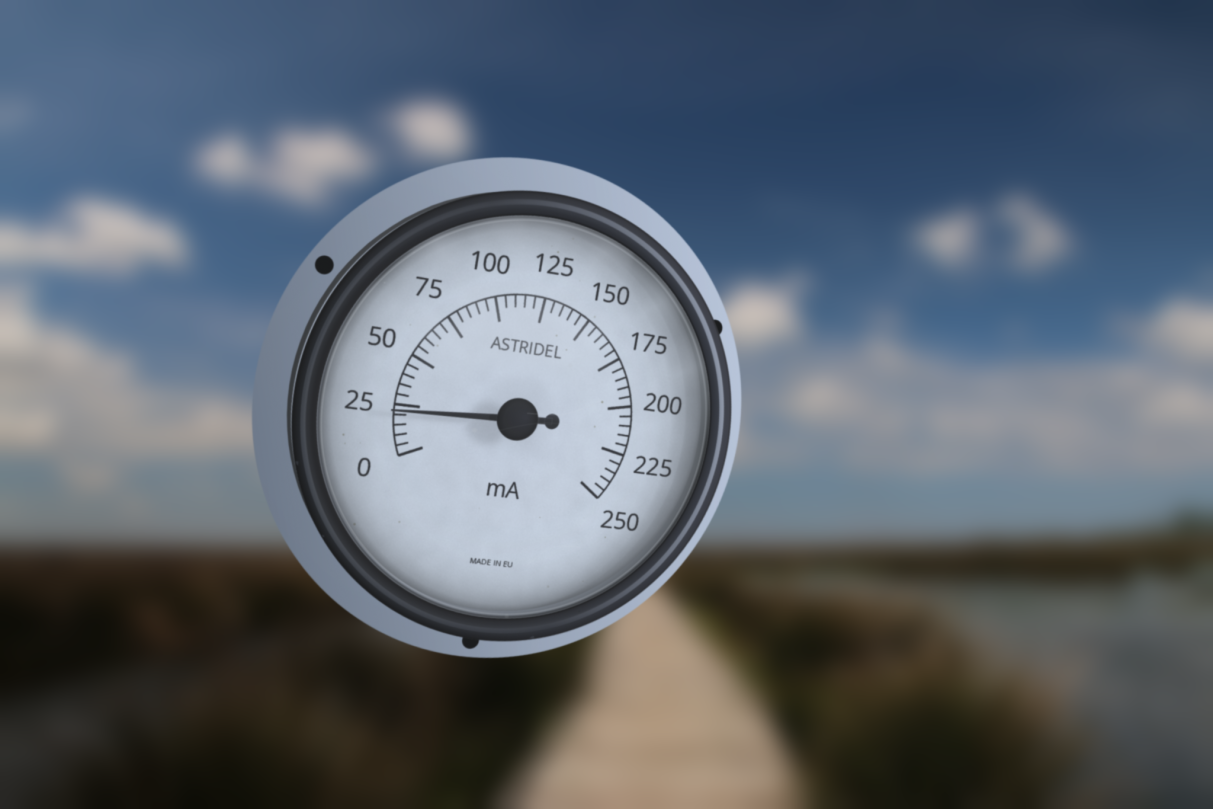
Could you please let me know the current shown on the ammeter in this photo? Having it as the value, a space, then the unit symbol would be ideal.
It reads 22.5 mA
